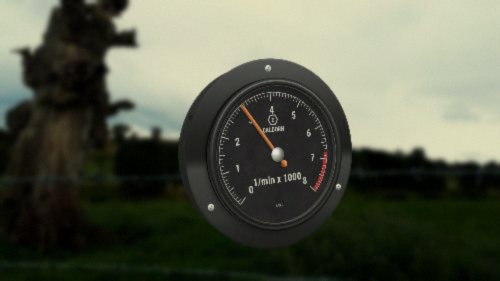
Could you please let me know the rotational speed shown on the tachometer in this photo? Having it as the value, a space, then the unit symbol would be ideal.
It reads 3000 rpm
